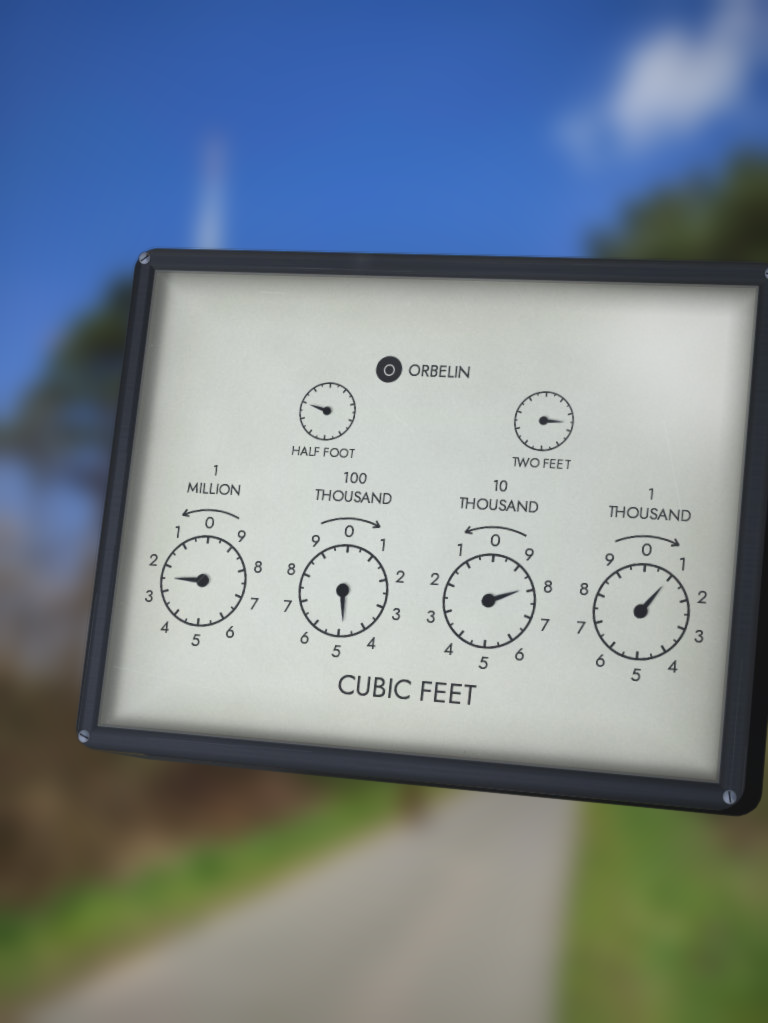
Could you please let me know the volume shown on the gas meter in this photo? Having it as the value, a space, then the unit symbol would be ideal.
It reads 248100 ft³
